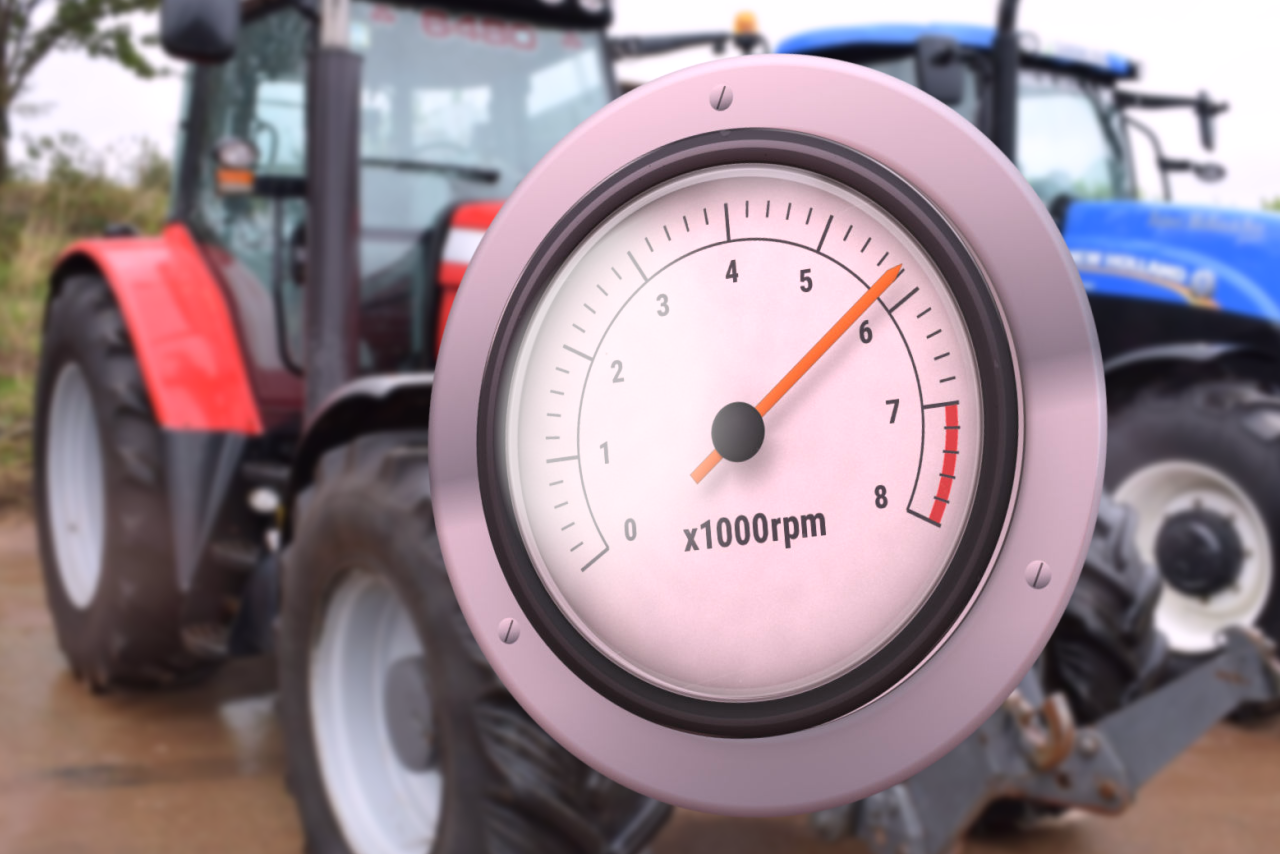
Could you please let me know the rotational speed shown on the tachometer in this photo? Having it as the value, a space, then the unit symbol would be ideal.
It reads 5800 rpm
